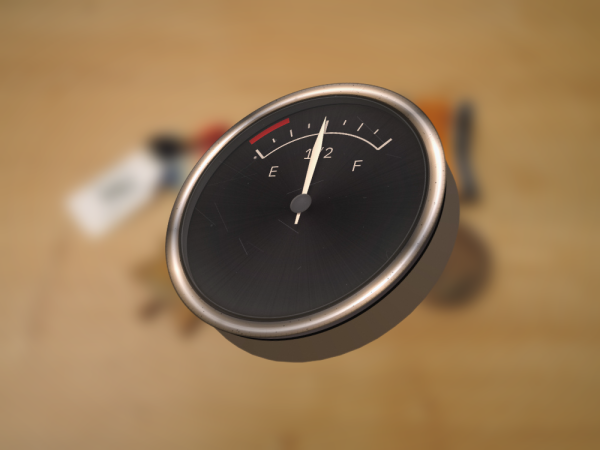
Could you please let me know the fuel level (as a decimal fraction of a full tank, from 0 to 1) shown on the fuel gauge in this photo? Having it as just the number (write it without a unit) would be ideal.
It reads 0.5
